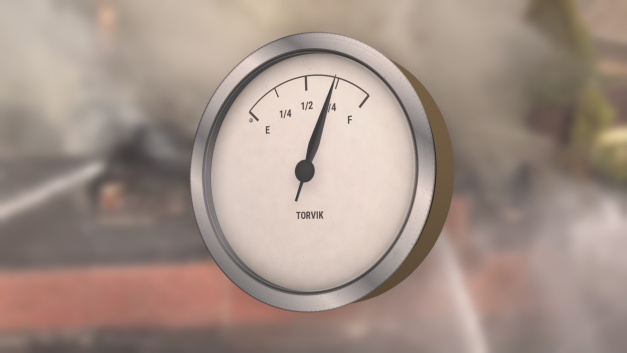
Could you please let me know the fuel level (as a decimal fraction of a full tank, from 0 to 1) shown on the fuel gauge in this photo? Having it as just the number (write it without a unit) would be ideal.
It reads 0.75
